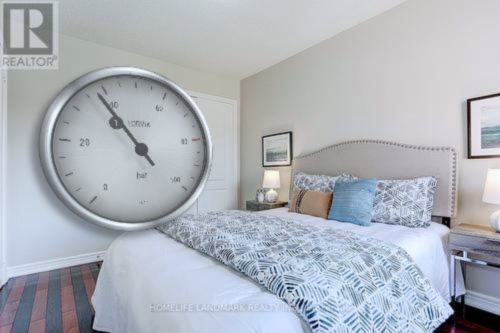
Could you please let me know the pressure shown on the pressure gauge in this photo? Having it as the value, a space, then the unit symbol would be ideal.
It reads 37.5 bar
